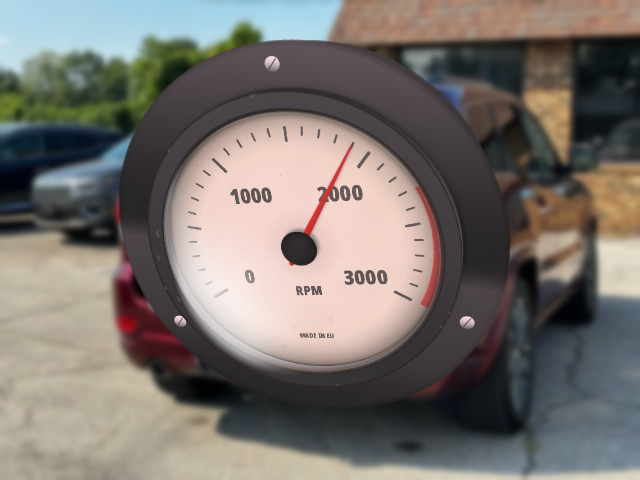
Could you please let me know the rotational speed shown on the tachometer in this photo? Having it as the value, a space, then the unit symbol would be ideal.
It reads 1900 rpm
